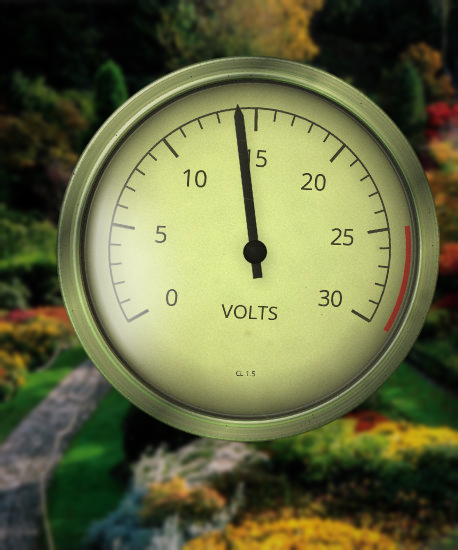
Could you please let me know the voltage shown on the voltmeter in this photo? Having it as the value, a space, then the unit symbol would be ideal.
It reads 14 V
